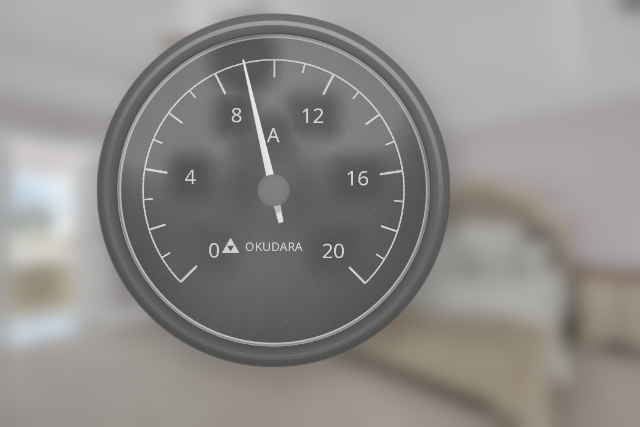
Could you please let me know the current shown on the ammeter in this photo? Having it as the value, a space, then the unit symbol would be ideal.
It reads 9 A
